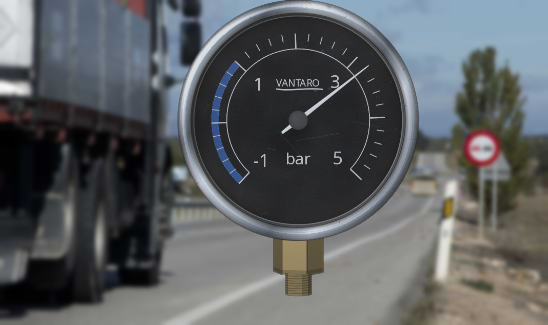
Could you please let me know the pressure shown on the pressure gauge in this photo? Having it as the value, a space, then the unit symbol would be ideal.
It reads 3.2 bar
